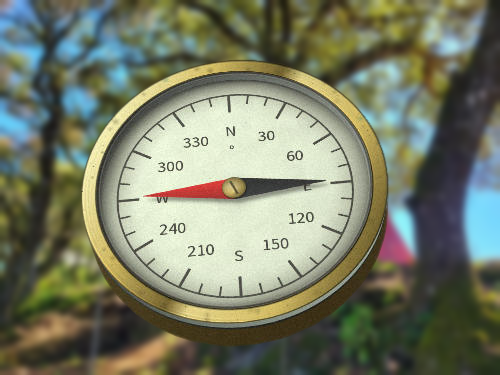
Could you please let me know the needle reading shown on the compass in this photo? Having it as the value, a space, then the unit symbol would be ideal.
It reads 270 °
